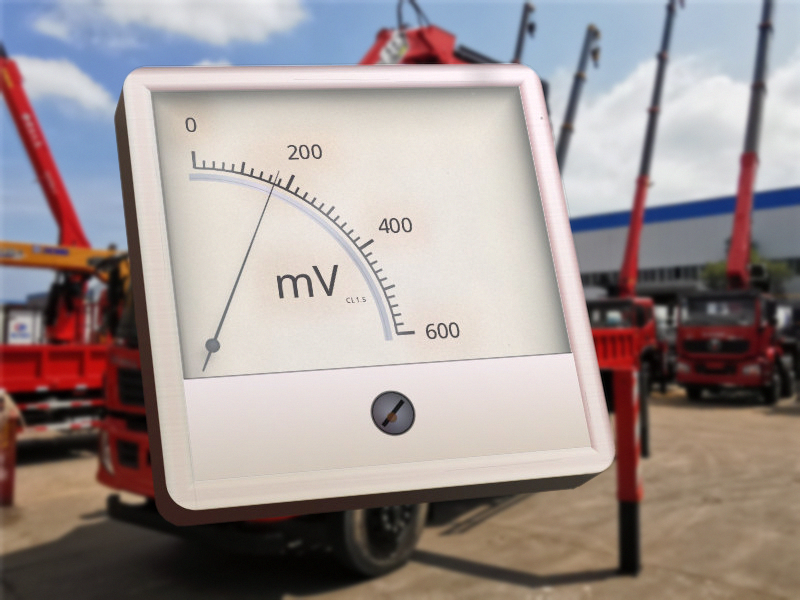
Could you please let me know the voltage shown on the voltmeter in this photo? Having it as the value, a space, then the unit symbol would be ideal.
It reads 170 mV
